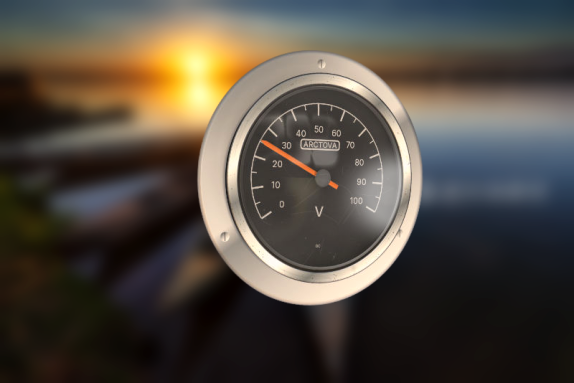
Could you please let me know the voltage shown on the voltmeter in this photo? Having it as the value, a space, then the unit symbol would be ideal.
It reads 25 V
